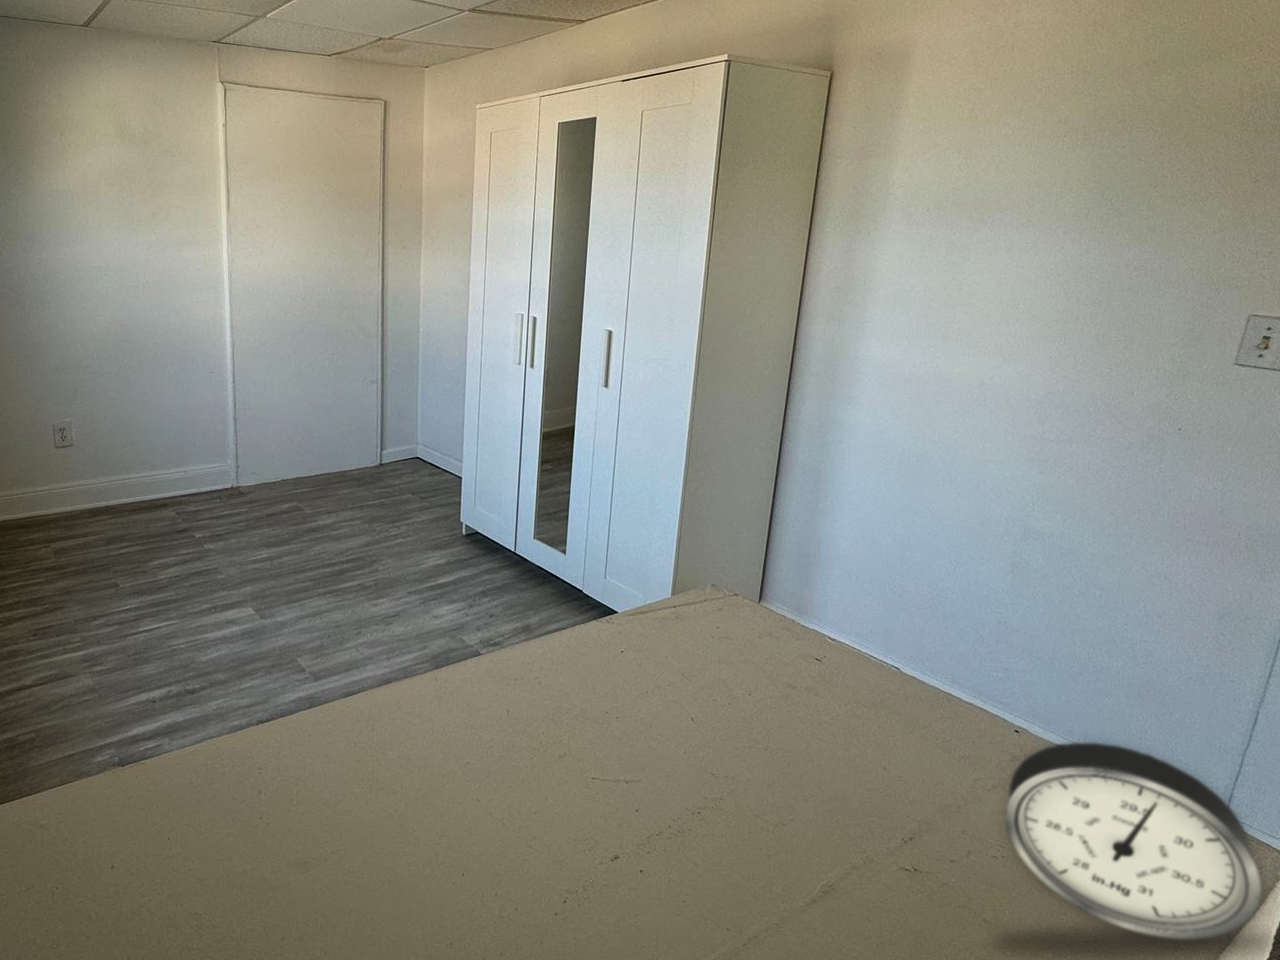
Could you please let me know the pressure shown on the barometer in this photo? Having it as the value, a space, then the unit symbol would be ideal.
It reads 29.6 inHg
